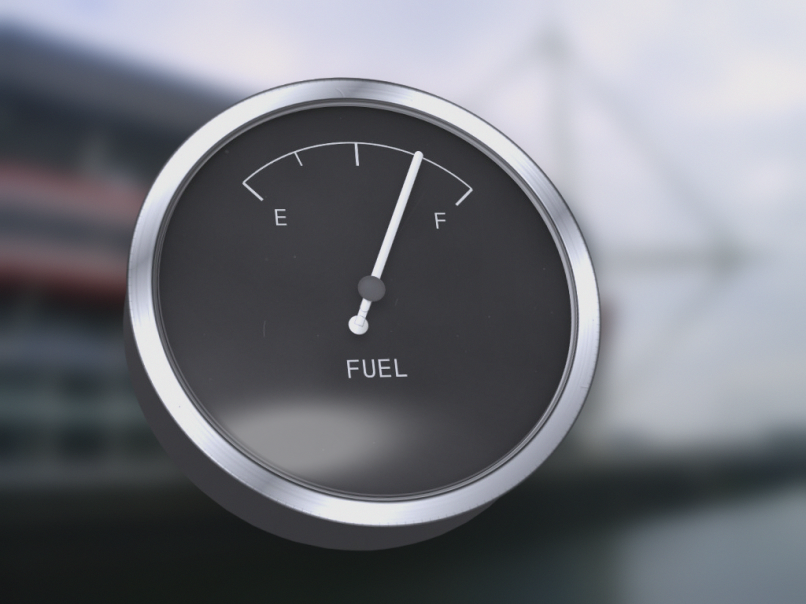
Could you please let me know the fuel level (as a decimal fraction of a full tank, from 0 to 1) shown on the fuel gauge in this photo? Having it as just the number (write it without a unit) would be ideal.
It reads 0.75
